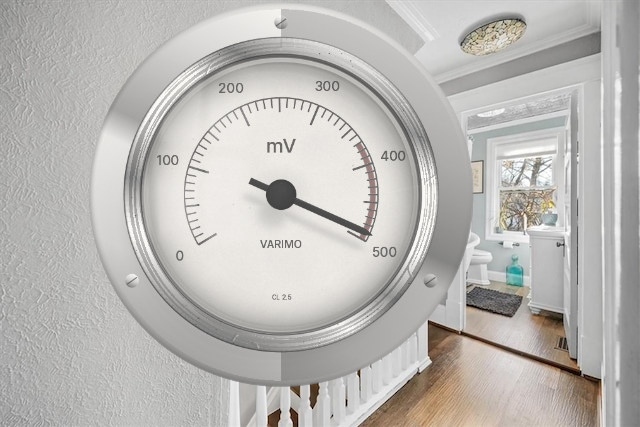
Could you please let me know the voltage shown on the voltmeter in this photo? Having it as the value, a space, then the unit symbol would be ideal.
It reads 490 mV
